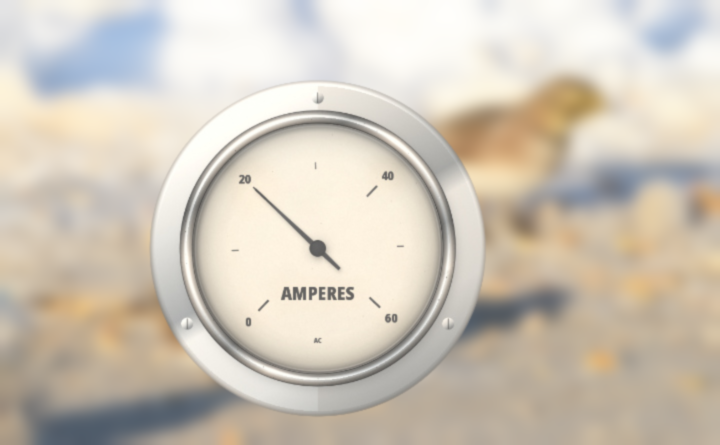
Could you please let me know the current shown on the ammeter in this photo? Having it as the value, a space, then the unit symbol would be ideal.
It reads 20 A
